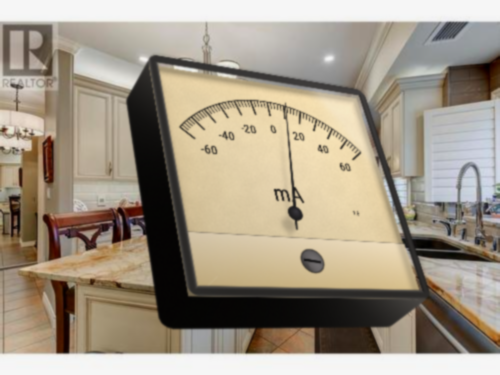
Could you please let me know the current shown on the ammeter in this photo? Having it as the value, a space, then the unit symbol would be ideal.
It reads 10 mA
